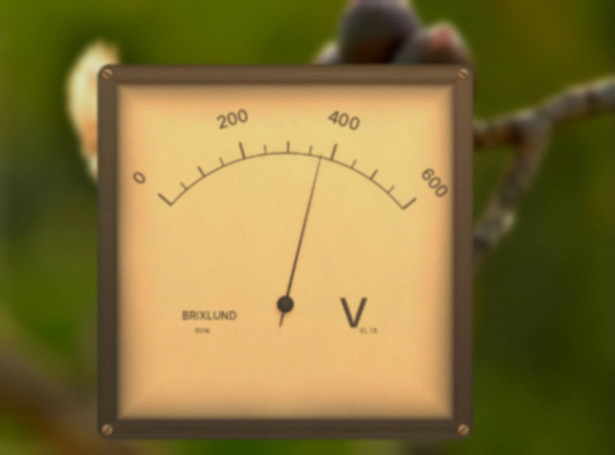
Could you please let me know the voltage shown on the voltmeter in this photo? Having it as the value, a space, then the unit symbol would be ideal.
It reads 375 V
